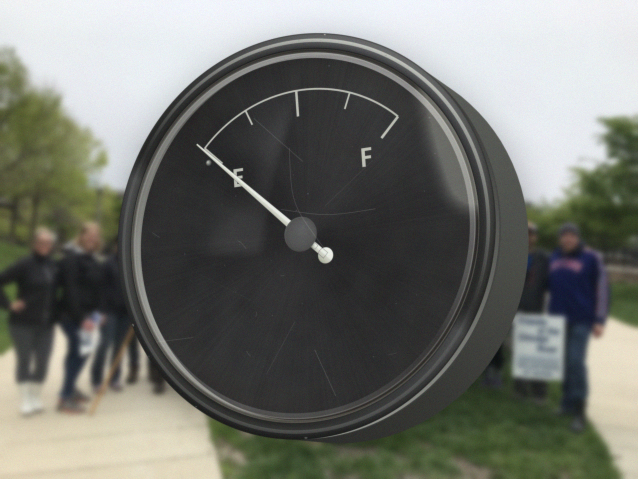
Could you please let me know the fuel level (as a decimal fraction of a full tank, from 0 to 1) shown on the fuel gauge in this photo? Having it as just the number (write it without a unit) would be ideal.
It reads 0
